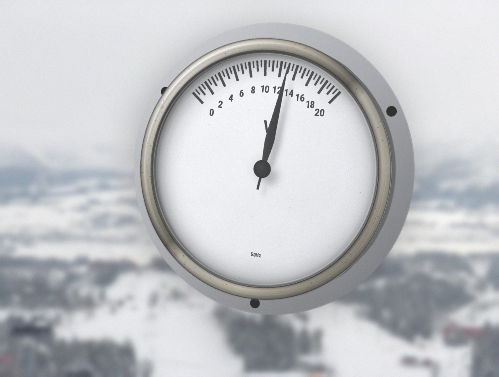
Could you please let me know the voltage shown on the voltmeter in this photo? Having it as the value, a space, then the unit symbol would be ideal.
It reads 13 V
